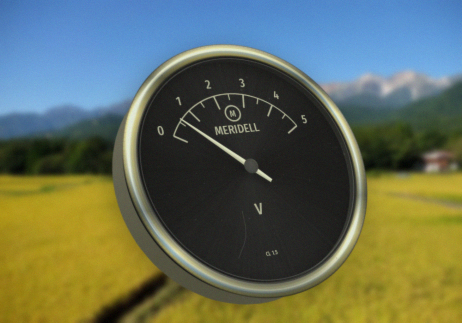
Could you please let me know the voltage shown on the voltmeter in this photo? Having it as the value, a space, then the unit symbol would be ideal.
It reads 0.5 V
